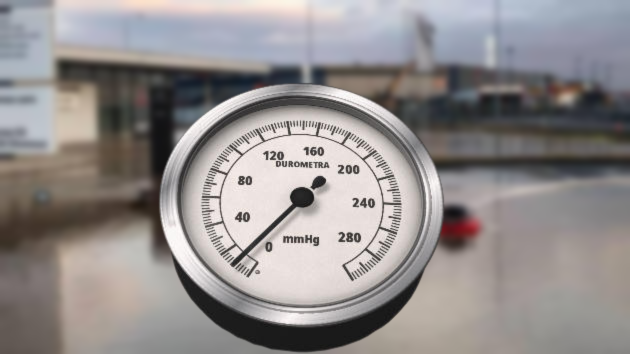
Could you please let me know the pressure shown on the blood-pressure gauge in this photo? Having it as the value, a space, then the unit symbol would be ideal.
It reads 10 mmHg
